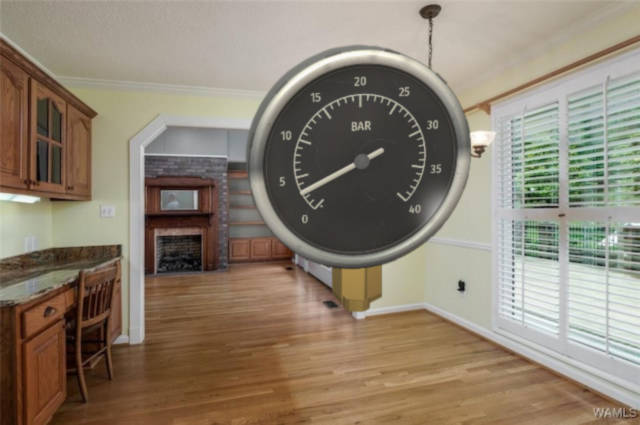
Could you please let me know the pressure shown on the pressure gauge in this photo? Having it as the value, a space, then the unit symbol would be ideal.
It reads 3 bar
